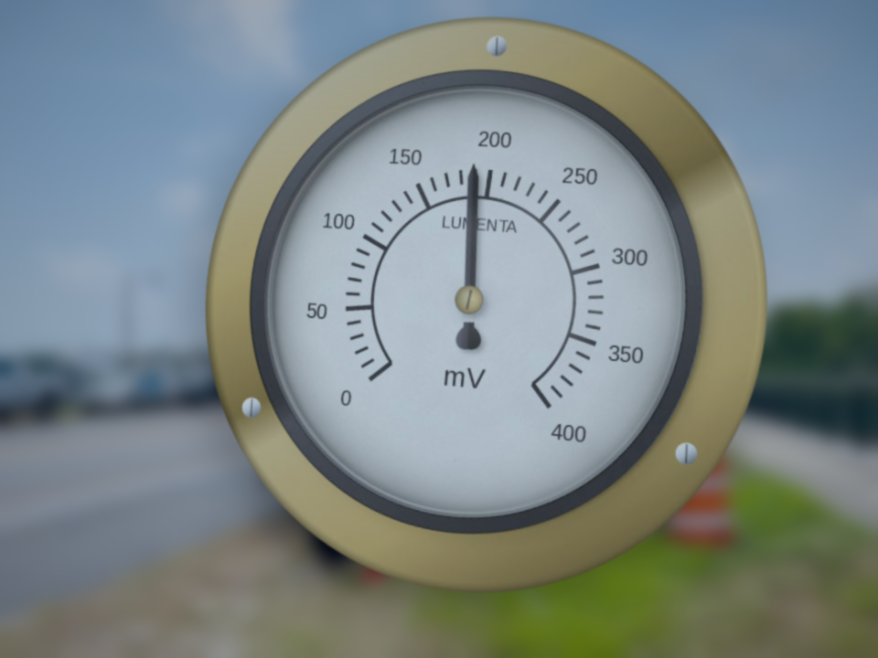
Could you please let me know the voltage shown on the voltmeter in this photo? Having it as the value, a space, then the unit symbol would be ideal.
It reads 190 mV
